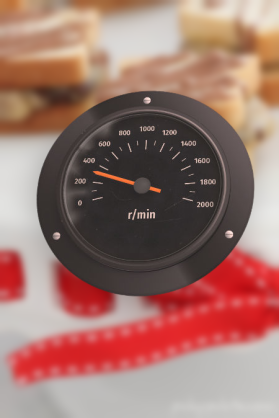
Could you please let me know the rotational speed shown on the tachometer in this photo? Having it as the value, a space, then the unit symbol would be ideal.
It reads 300 rpm
